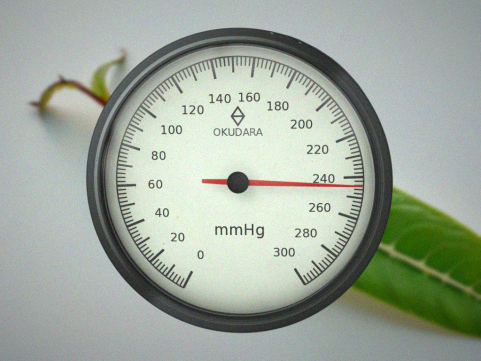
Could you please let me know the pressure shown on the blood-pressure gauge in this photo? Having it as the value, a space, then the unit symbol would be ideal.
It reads 244 mmHg
